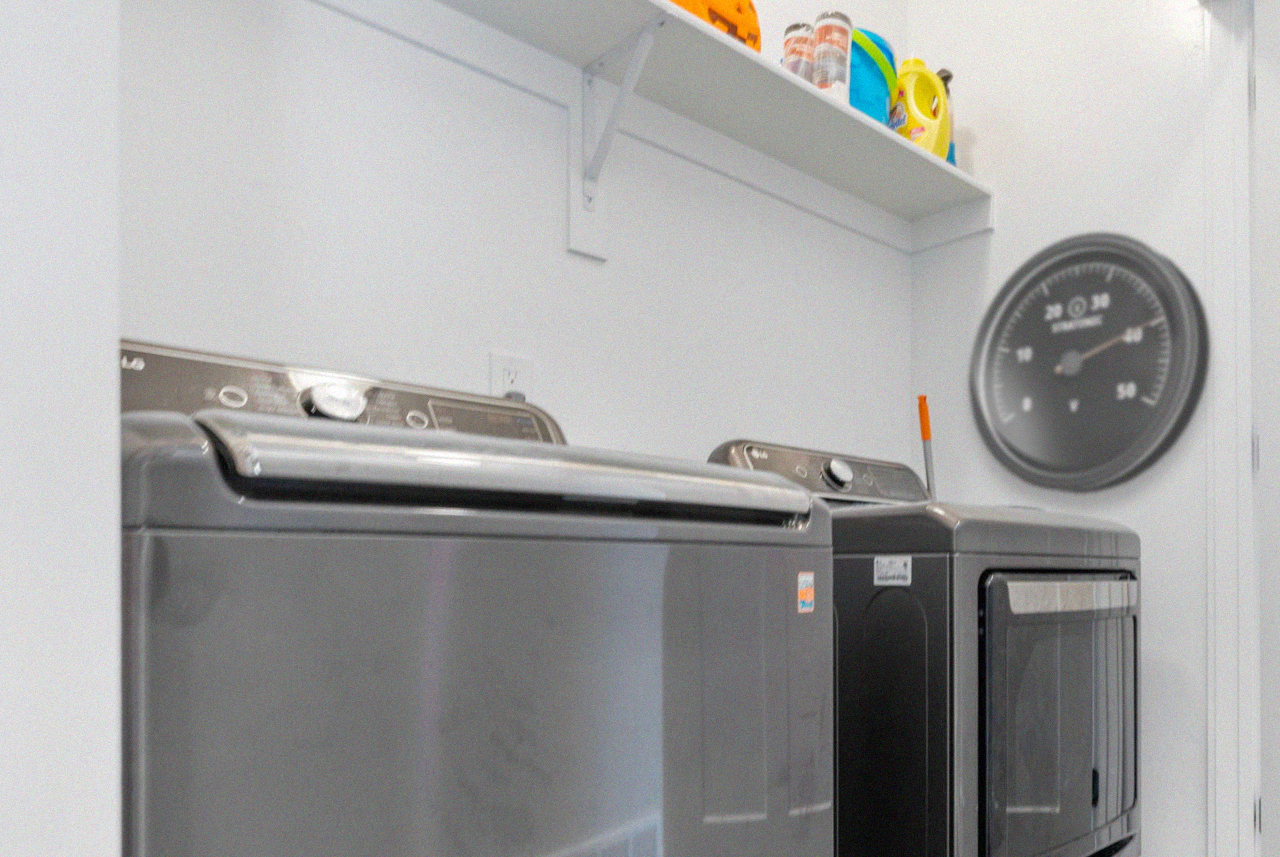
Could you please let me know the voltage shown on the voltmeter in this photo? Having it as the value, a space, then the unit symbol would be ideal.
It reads 40 V
